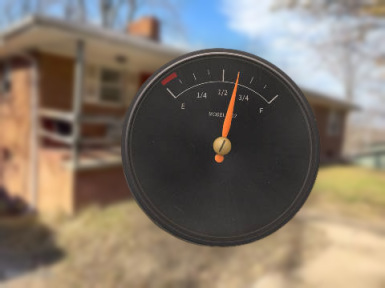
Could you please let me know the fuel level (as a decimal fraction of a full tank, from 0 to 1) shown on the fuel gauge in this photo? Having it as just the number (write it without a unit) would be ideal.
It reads 0.625
